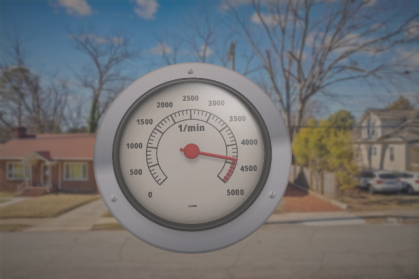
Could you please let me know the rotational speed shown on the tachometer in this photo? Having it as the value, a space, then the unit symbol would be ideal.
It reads 4400 rpm
